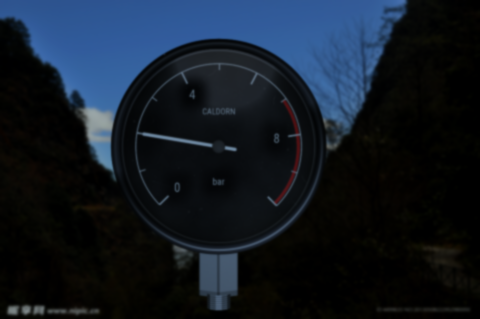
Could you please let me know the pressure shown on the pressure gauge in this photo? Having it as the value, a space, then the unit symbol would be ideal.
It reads 2 bar
